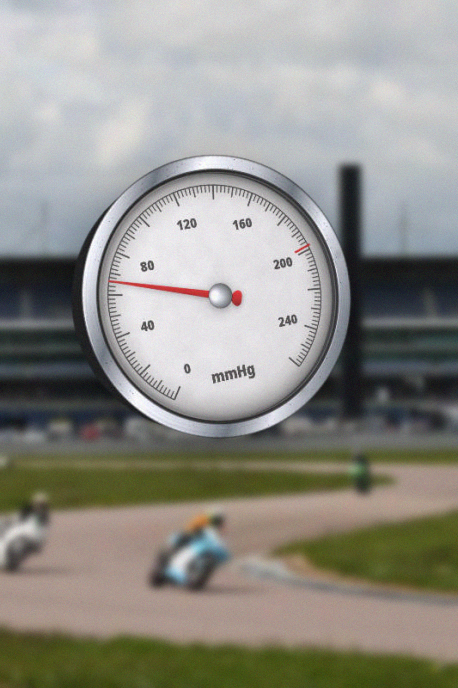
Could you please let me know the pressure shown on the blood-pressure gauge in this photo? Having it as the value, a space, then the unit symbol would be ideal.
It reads 66 mmHg
